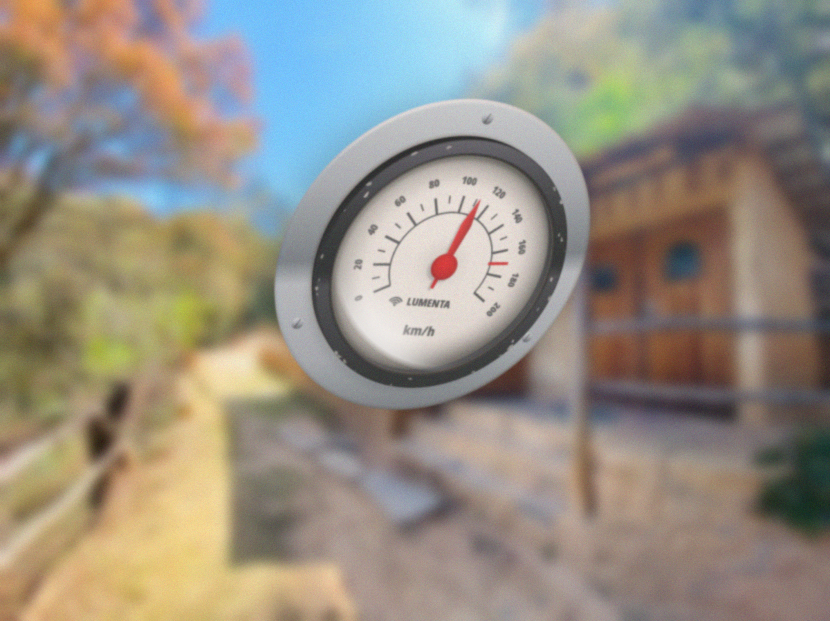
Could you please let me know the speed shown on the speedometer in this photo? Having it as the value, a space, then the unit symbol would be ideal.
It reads 110 km/h
